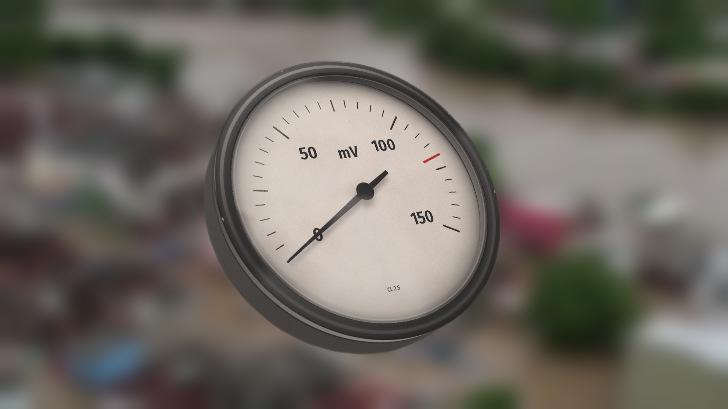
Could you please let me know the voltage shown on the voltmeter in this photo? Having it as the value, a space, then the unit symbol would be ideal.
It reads 0 mV
